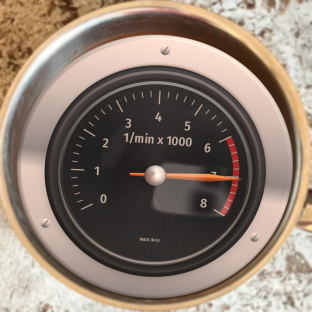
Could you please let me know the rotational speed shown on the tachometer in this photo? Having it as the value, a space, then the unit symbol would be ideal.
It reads 7000 rpm
